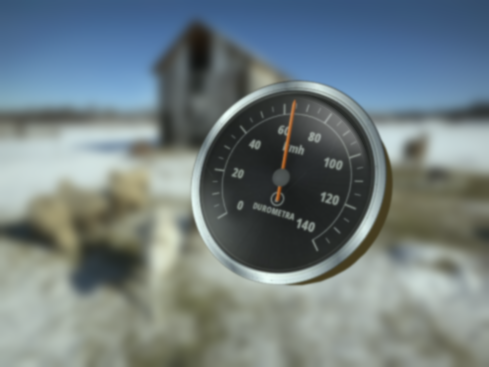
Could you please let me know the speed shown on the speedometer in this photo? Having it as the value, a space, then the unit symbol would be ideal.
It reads 65 km/h
